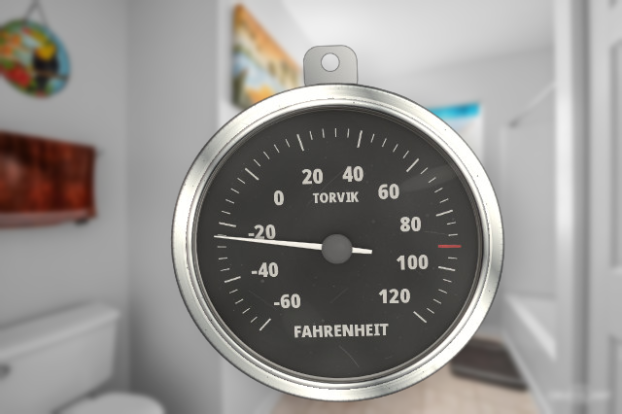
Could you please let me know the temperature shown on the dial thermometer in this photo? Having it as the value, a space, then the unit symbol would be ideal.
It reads -24 °F
